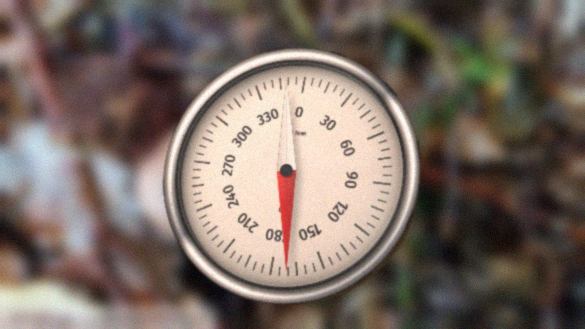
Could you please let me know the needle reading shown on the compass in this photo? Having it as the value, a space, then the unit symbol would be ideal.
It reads 170 °
